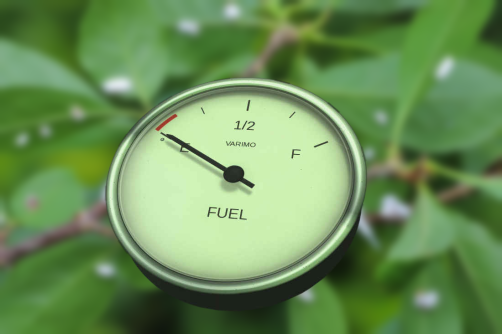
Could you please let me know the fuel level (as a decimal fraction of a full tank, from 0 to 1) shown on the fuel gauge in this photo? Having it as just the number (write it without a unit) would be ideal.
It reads 0
